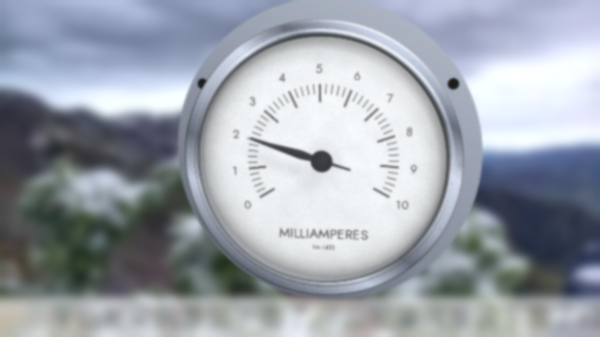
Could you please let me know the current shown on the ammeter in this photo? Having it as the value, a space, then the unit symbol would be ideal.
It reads 2 mA
